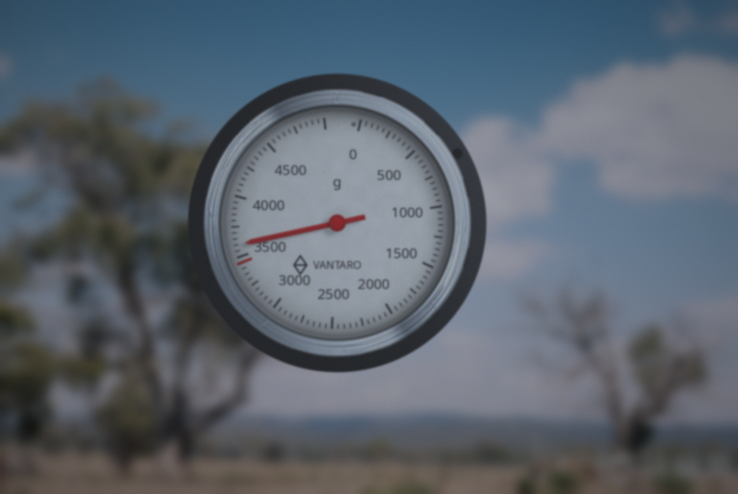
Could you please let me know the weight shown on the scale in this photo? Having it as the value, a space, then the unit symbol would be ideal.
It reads 3600 g
